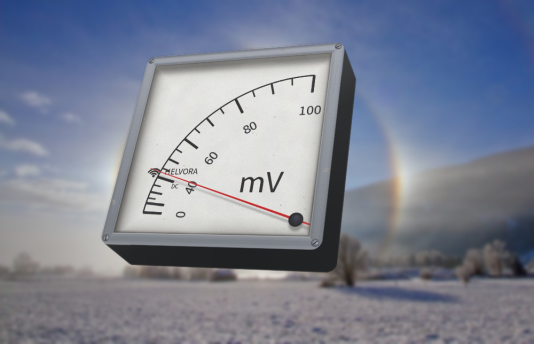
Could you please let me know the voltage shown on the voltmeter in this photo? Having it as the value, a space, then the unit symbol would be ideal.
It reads 42.5 mV
